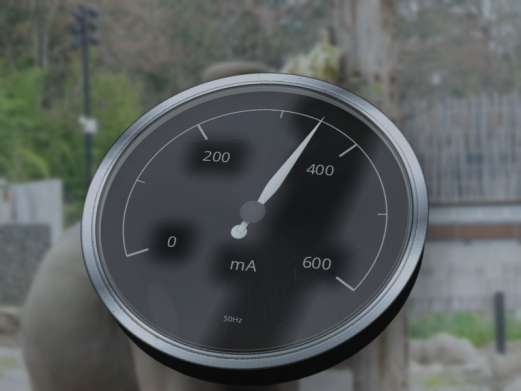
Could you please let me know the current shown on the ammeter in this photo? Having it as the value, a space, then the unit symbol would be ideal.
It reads 350 mA
